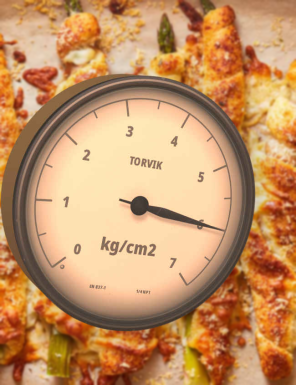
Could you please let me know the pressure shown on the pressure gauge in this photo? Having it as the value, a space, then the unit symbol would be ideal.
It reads 6 kg/cm²
